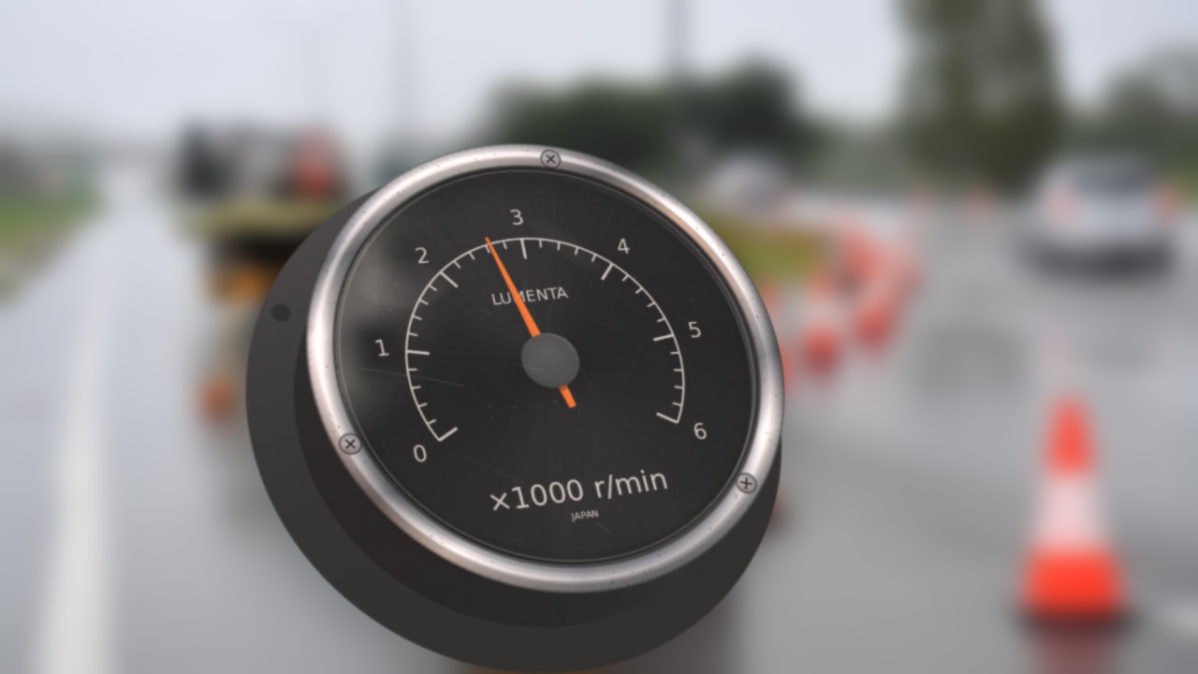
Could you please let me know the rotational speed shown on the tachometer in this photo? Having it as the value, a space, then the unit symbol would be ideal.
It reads 2600 rpm
